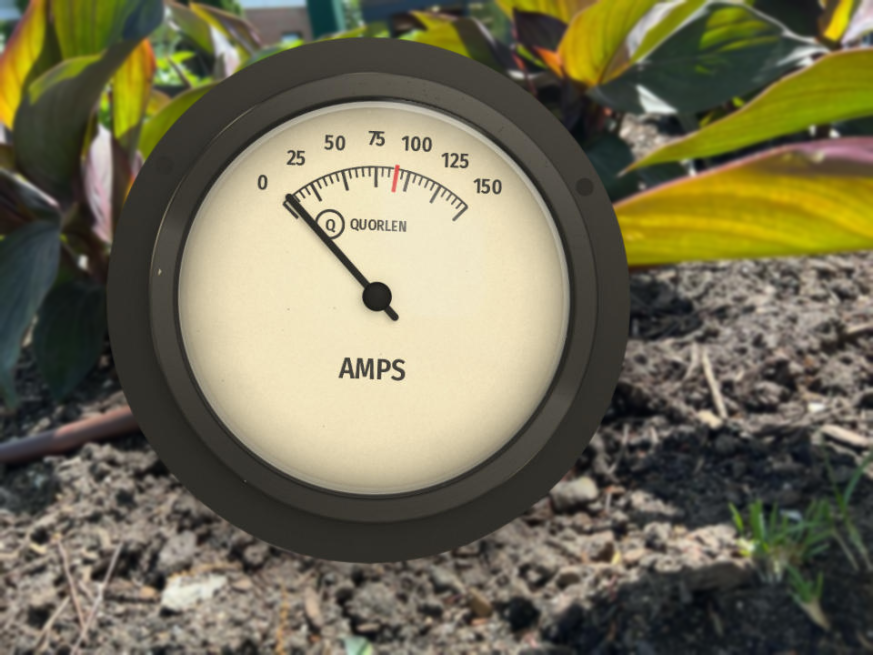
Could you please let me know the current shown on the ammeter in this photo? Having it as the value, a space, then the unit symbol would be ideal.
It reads 5 A
